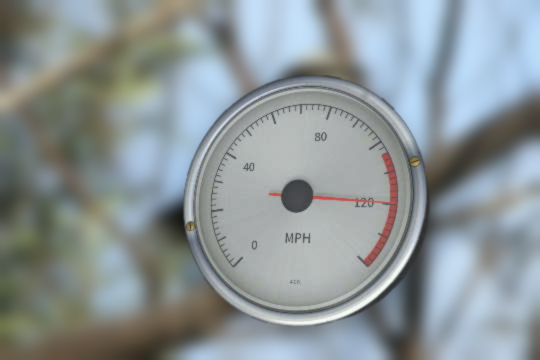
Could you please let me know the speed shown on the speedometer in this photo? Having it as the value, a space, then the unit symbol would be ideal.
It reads 120 mph
